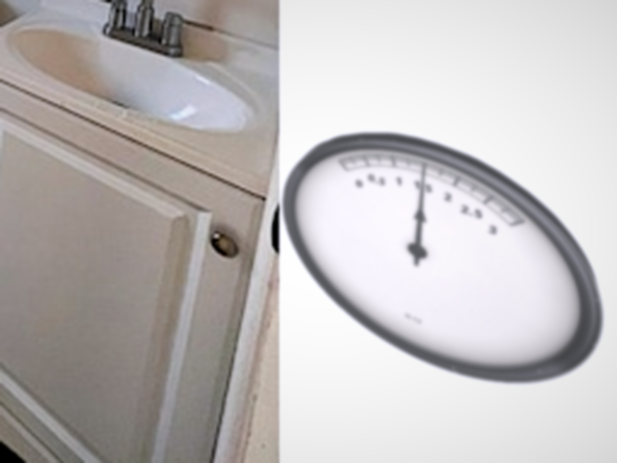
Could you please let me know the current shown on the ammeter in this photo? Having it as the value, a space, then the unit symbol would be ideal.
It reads 1.5 A
